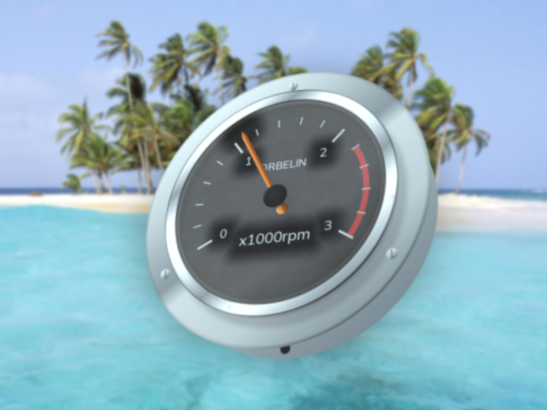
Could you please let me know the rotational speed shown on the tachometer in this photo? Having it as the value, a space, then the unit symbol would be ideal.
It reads 1100 rpm
